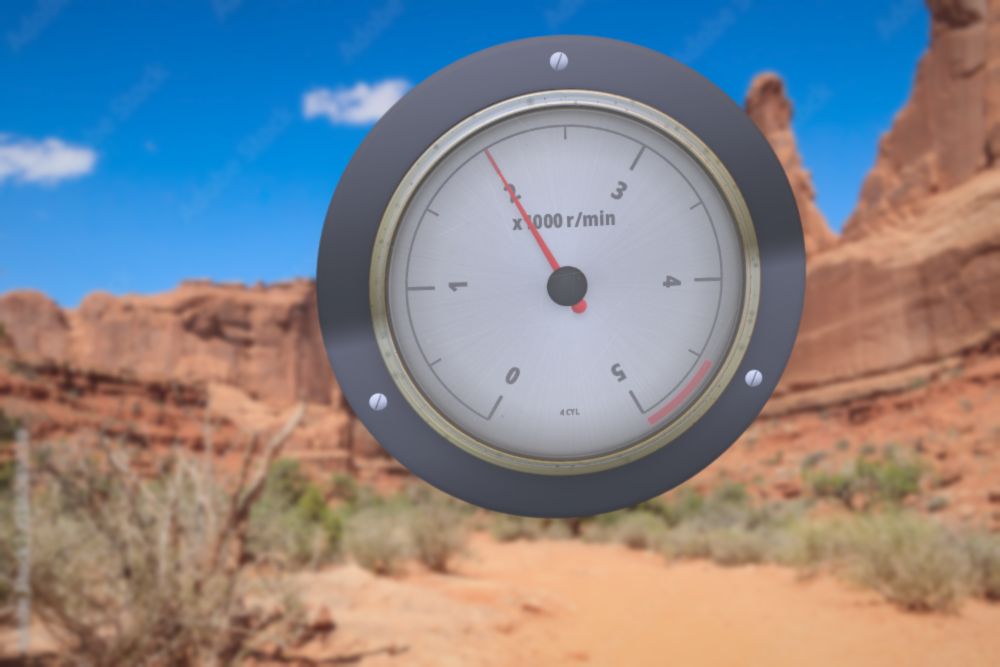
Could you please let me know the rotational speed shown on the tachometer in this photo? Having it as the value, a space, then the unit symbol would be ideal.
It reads 2000 rpm
